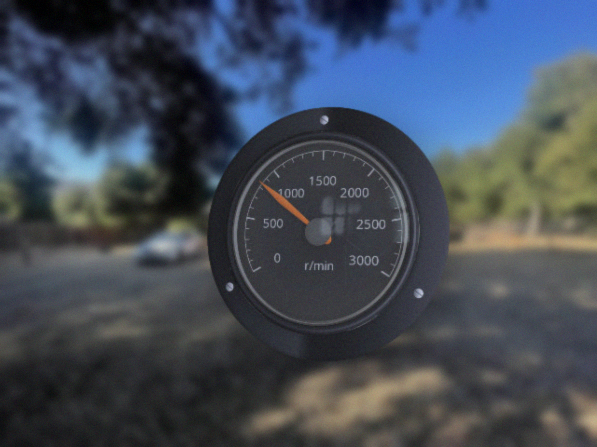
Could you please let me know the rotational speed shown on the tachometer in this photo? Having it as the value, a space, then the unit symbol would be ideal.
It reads 850 rpm
